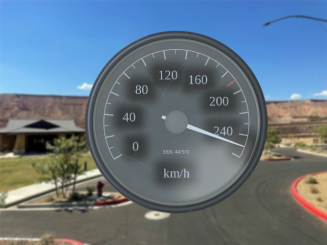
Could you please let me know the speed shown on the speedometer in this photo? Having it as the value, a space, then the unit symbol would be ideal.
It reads 250 km/h
